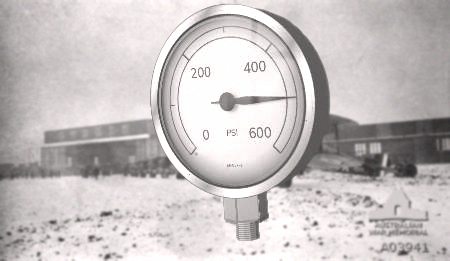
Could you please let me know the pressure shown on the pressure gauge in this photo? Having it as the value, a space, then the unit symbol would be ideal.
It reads 500 psi
